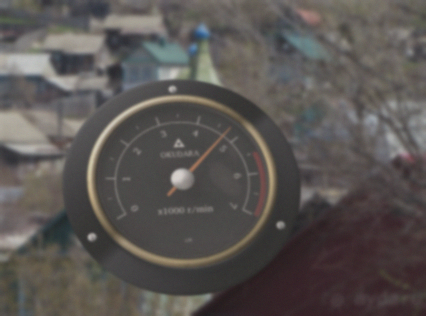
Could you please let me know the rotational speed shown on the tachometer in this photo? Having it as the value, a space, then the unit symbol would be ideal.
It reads 4750 rpm
